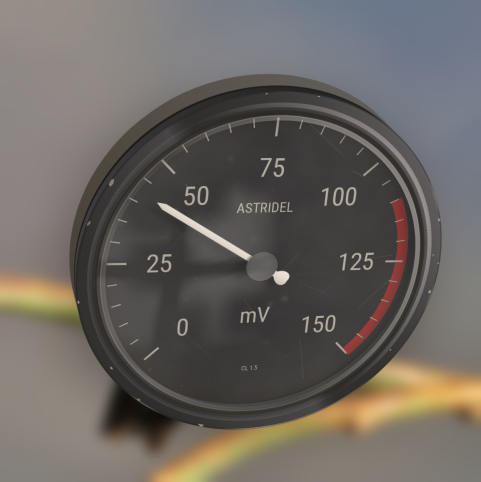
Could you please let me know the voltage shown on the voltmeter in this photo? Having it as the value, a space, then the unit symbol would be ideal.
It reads 42.5 mV
